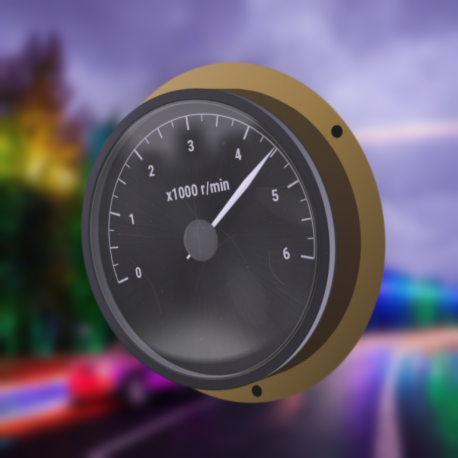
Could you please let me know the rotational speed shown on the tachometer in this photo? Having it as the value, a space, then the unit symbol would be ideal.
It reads 4500 rpm
